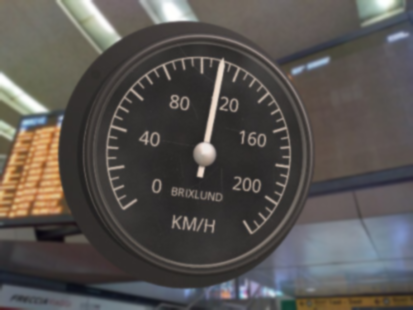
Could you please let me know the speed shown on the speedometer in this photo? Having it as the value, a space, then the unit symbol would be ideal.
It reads 110 km/h
